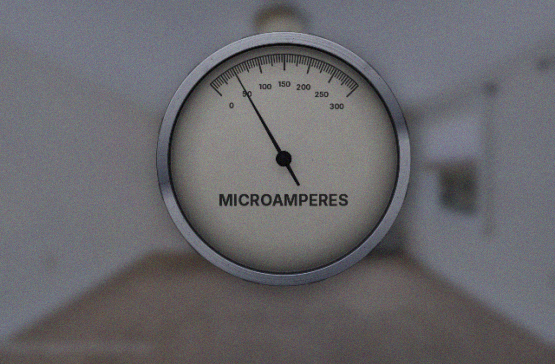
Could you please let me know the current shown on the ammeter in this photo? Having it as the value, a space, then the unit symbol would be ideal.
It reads 50 µA
